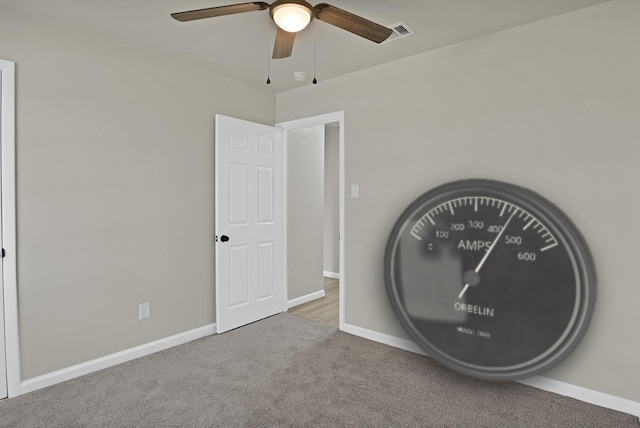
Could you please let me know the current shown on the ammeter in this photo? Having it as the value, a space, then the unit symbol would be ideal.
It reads 440 A
